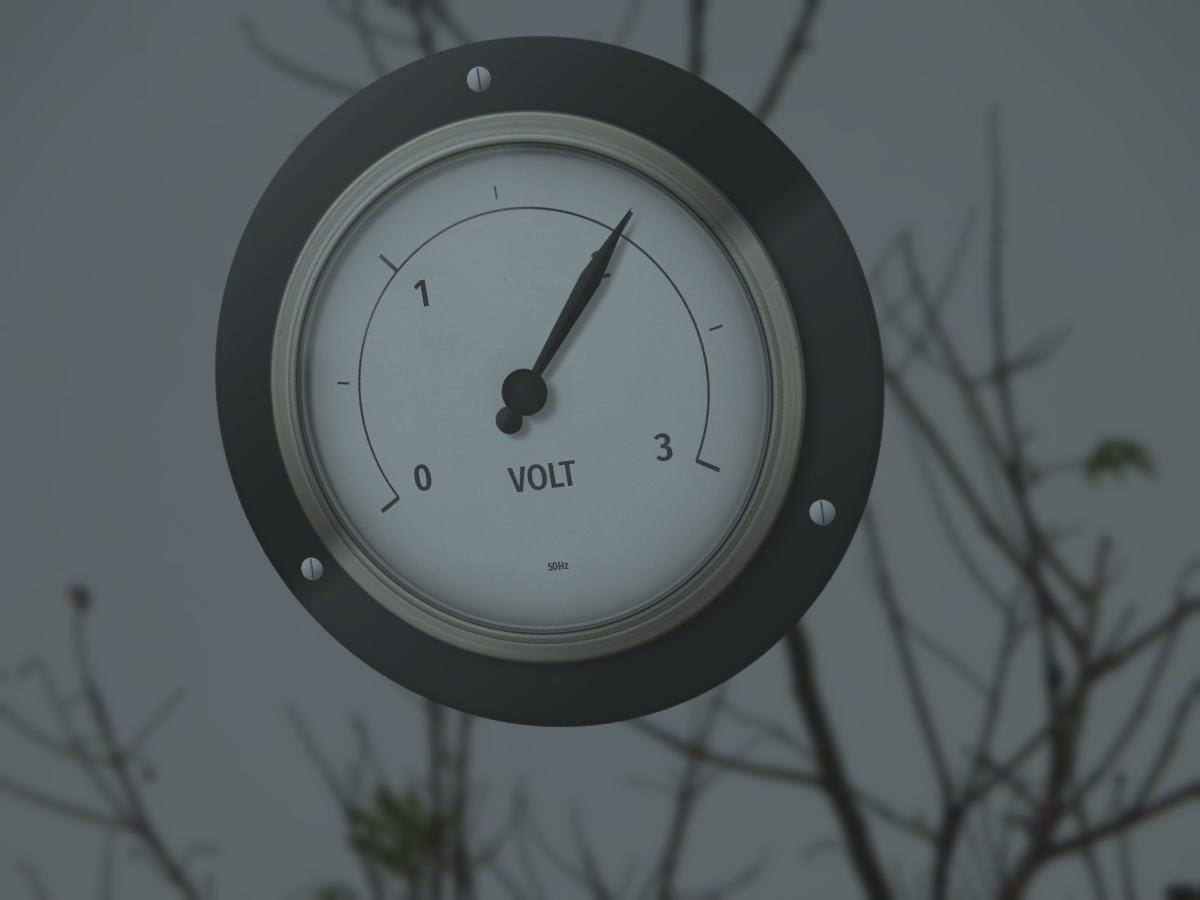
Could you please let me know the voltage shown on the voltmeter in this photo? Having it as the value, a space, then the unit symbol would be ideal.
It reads 2 V
